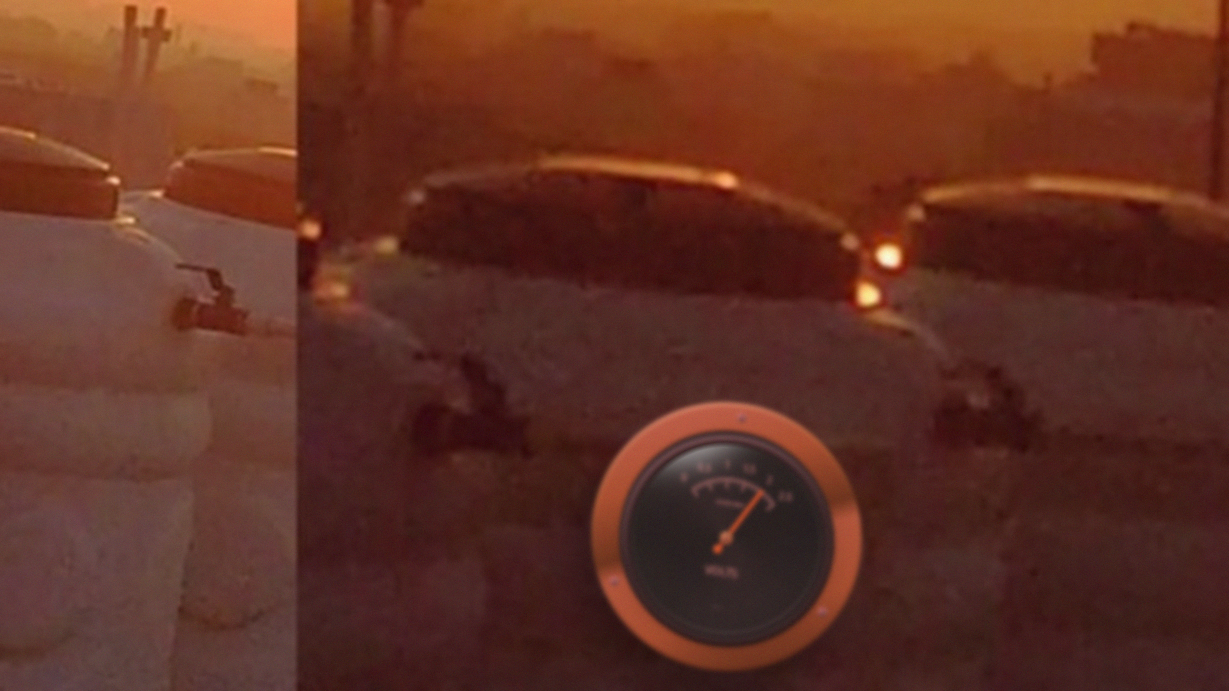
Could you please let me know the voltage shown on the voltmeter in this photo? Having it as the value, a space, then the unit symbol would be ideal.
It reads 2 V
